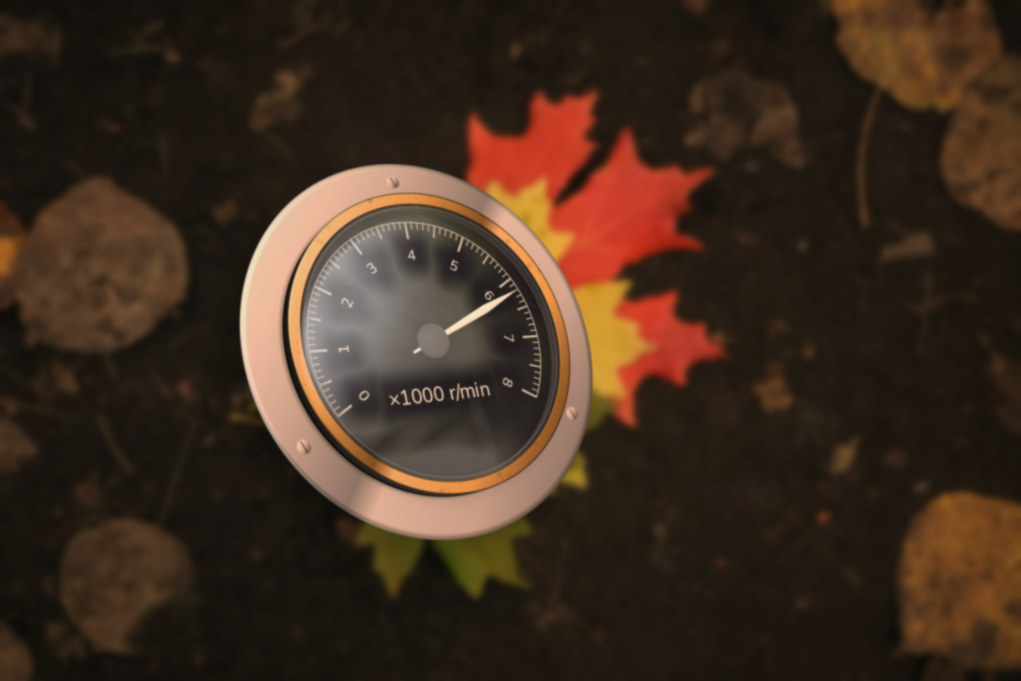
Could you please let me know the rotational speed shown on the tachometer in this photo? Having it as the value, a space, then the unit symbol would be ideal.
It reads 6200 rpm
